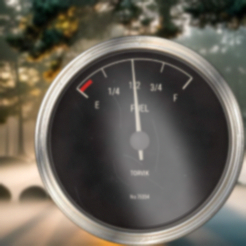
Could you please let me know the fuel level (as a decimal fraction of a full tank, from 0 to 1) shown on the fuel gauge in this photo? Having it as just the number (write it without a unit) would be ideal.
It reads 0.5
